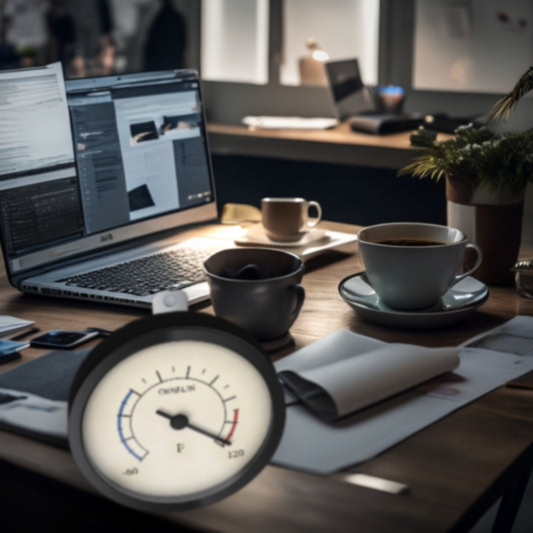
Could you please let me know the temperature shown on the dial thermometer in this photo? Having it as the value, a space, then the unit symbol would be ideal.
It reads 115 °F
